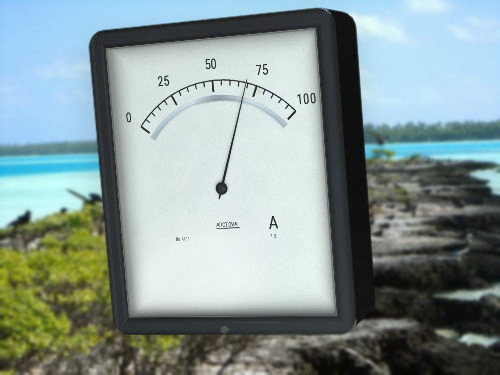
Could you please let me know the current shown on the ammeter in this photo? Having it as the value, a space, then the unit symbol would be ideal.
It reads 70 A
